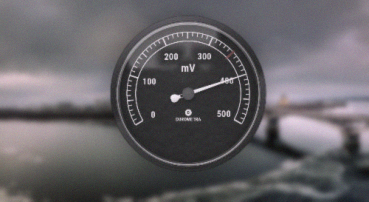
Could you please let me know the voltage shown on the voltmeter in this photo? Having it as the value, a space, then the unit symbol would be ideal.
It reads 400 mV
